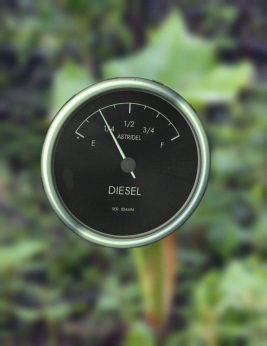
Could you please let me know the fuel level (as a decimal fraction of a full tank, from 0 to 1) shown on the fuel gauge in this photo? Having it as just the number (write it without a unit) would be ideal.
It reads 0.25
